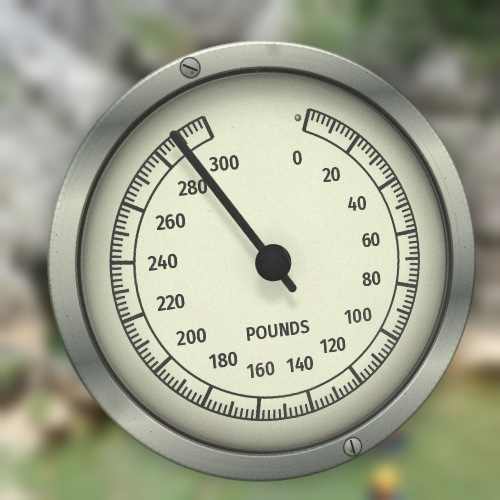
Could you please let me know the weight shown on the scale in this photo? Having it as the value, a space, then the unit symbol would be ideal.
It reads 288 lb
